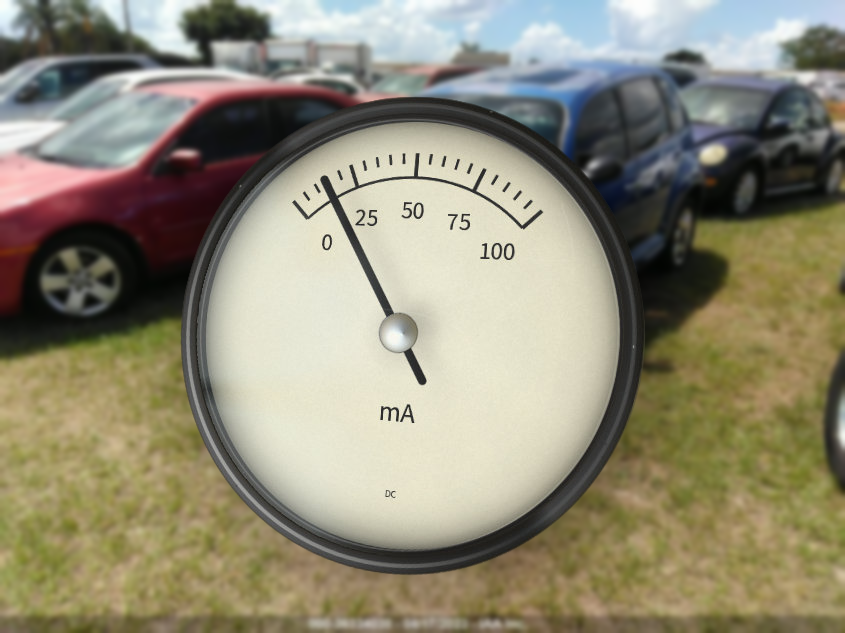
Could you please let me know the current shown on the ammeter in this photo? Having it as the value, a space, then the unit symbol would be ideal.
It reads 15 mA
